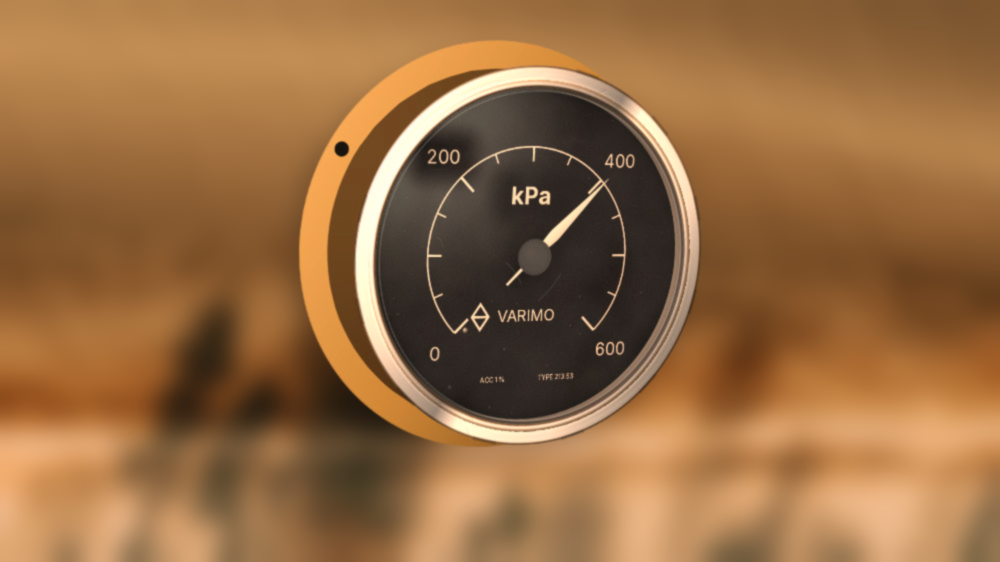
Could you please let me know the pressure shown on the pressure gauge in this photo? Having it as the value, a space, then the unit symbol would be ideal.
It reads 400 kPa
